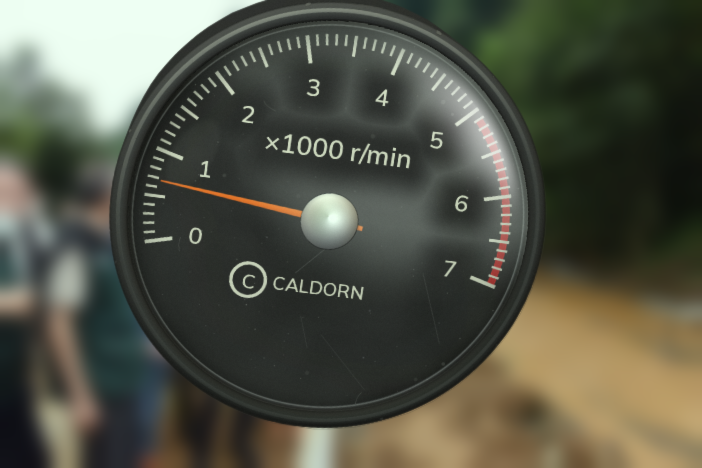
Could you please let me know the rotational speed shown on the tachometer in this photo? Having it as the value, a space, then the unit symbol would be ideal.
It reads 700 rpm
